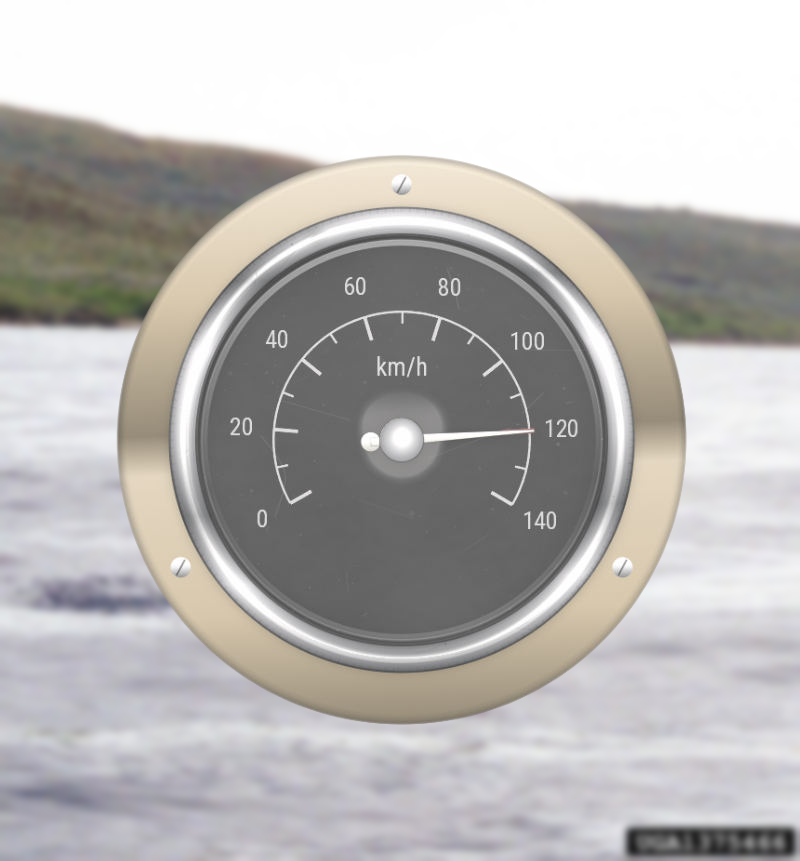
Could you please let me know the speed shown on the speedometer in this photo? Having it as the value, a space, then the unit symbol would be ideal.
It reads 120 km/h
